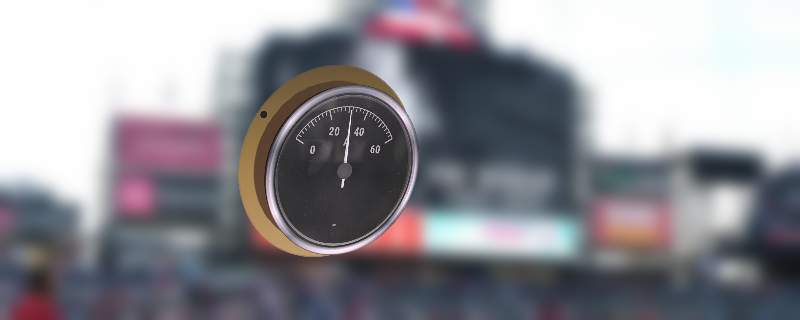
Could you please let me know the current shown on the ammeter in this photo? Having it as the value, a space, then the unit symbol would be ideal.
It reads 30 A
